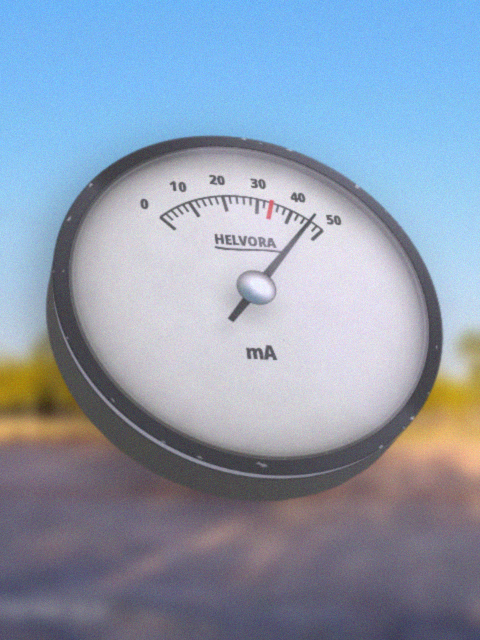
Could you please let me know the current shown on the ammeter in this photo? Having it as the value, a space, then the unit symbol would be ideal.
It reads 46 mA
